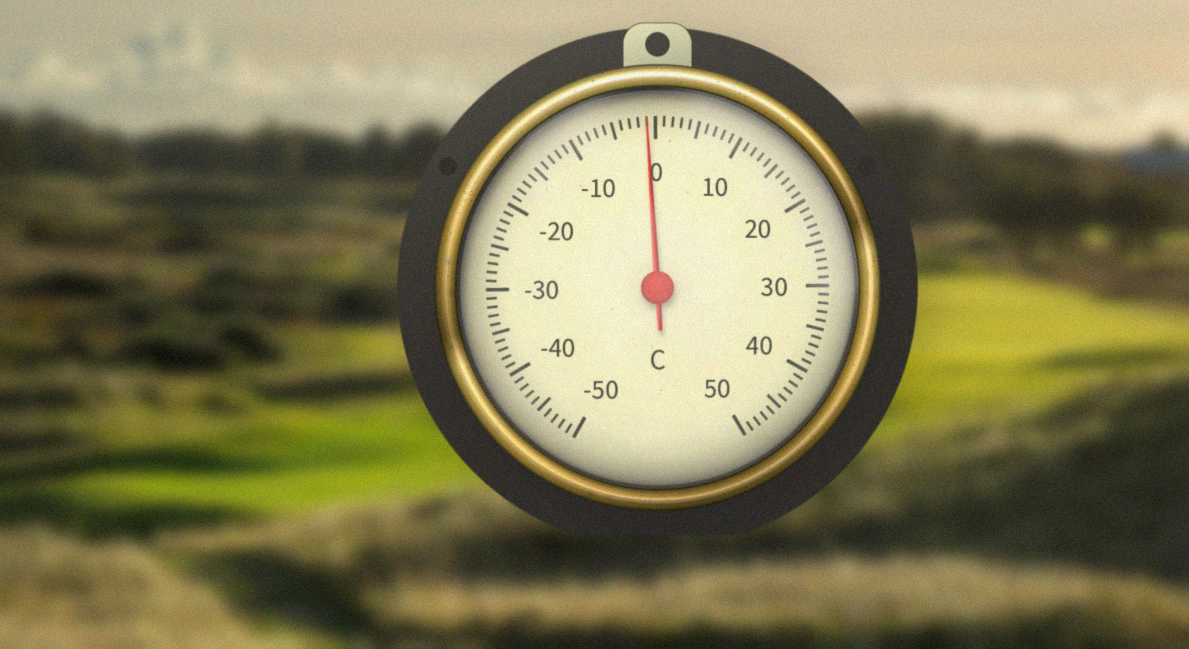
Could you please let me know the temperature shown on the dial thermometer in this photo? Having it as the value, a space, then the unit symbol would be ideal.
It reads -1 °C
